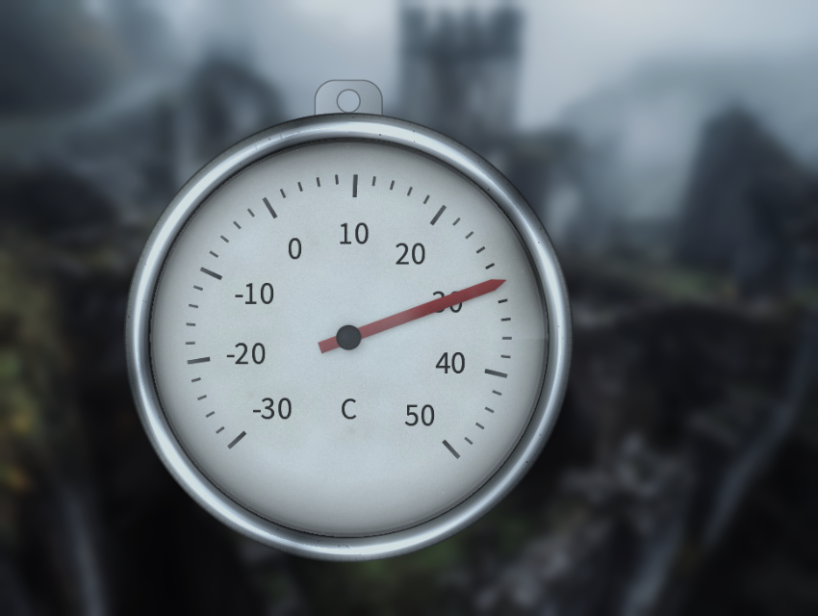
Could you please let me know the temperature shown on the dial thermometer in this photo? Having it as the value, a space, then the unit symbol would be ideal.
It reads 30 °C
